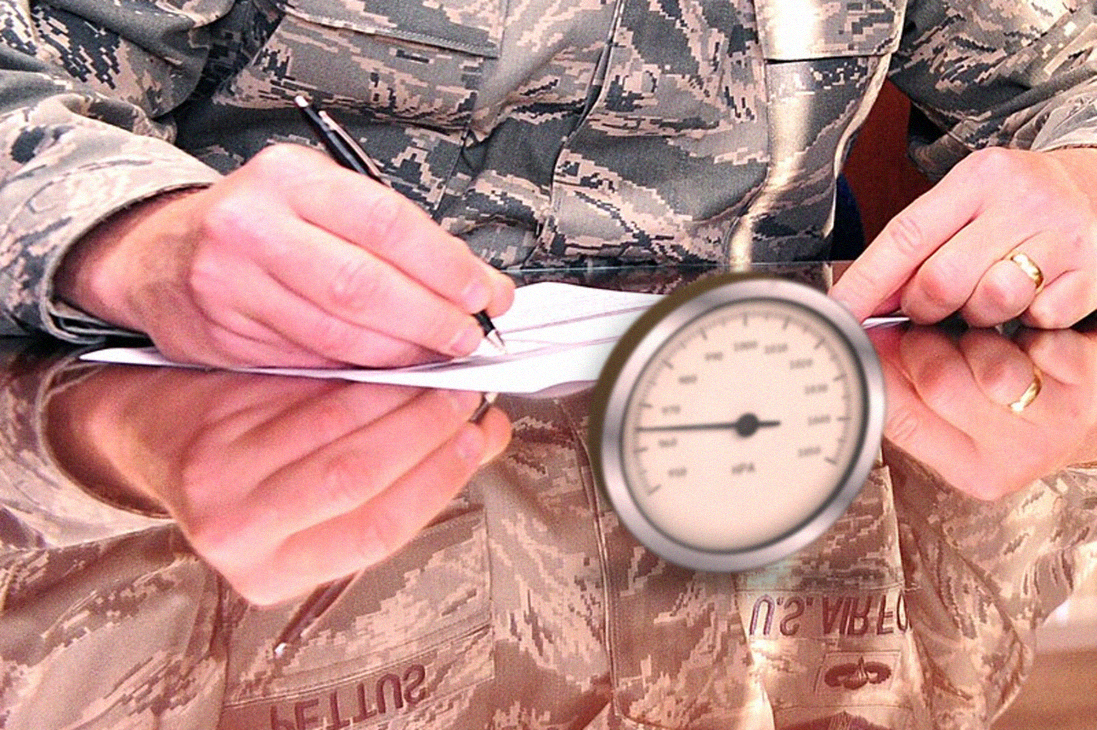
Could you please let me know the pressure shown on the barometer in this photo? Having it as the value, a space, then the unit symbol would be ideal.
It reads 965 hPa
